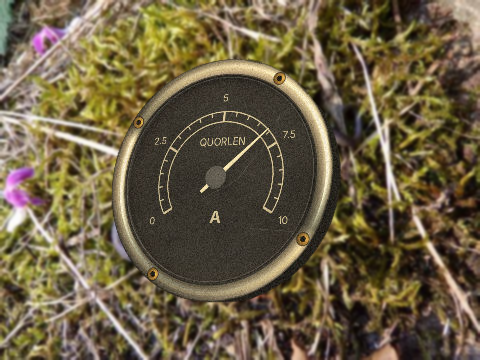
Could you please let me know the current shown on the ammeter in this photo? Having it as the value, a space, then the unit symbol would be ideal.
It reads 7 A
